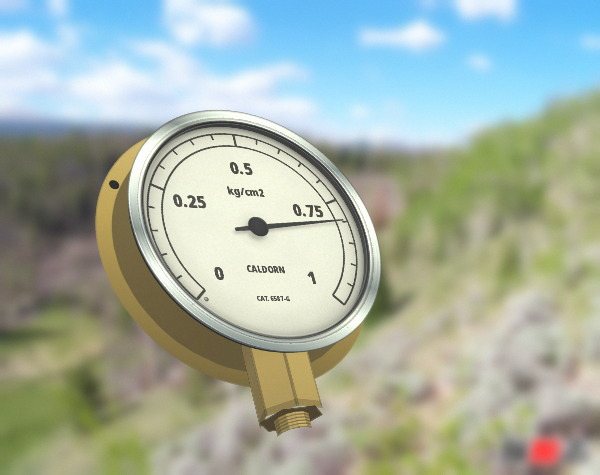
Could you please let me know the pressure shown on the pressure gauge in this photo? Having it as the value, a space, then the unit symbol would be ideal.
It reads 0.8 kg/cm²
